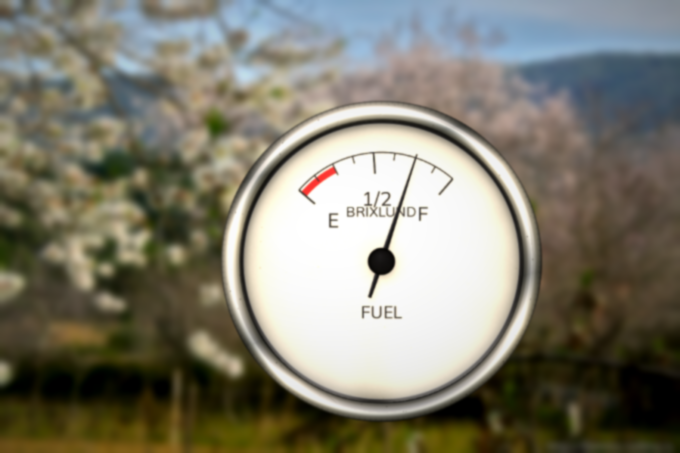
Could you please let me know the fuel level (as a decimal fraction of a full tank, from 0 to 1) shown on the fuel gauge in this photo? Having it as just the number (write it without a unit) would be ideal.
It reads 0.75
